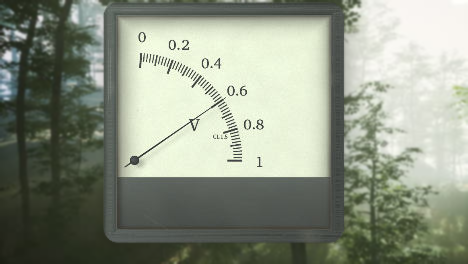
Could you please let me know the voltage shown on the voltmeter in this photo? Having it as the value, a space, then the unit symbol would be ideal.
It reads 0.6 V
